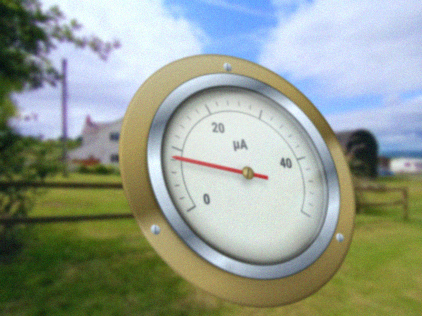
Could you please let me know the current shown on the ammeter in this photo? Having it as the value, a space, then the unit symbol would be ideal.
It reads 8 µA
